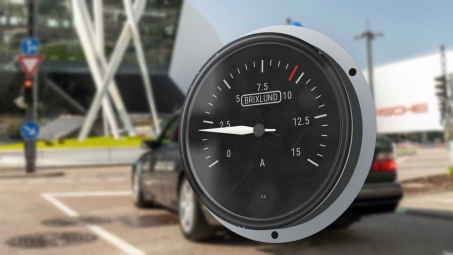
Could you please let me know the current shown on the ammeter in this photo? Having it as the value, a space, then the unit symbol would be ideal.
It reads 2 A
